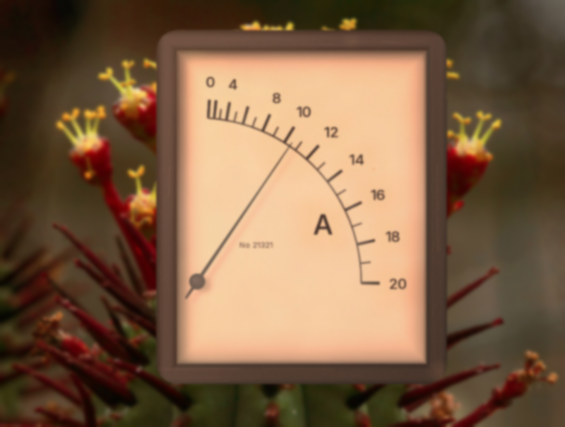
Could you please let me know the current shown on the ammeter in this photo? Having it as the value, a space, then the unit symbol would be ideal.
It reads 10.5 A
